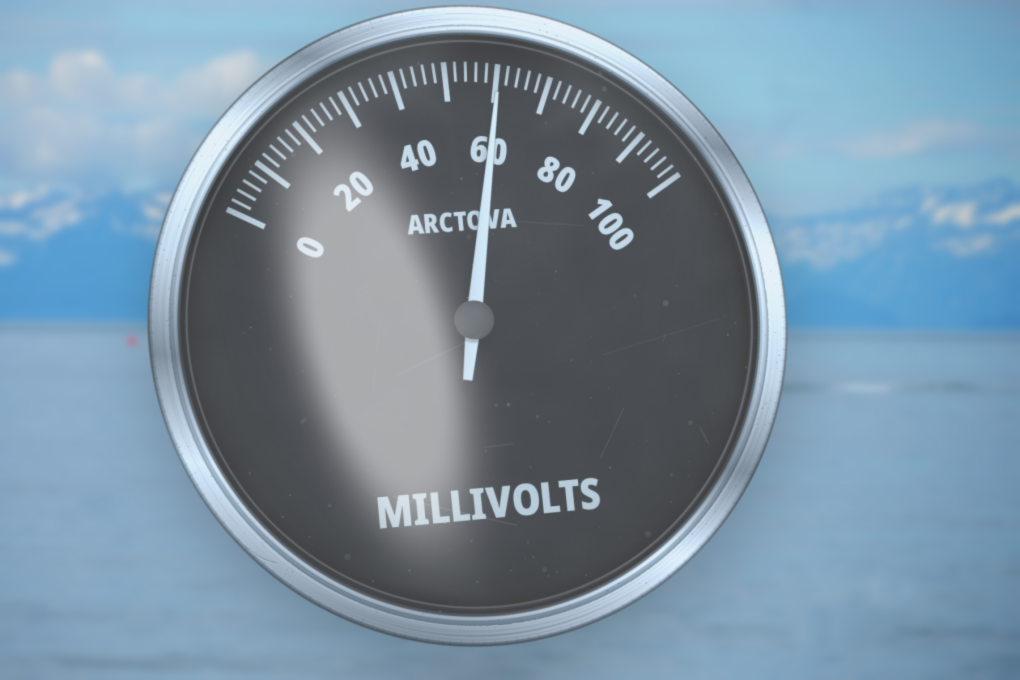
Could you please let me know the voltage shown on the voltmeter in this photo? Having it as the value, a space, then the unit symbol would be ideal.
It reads 60 mV
